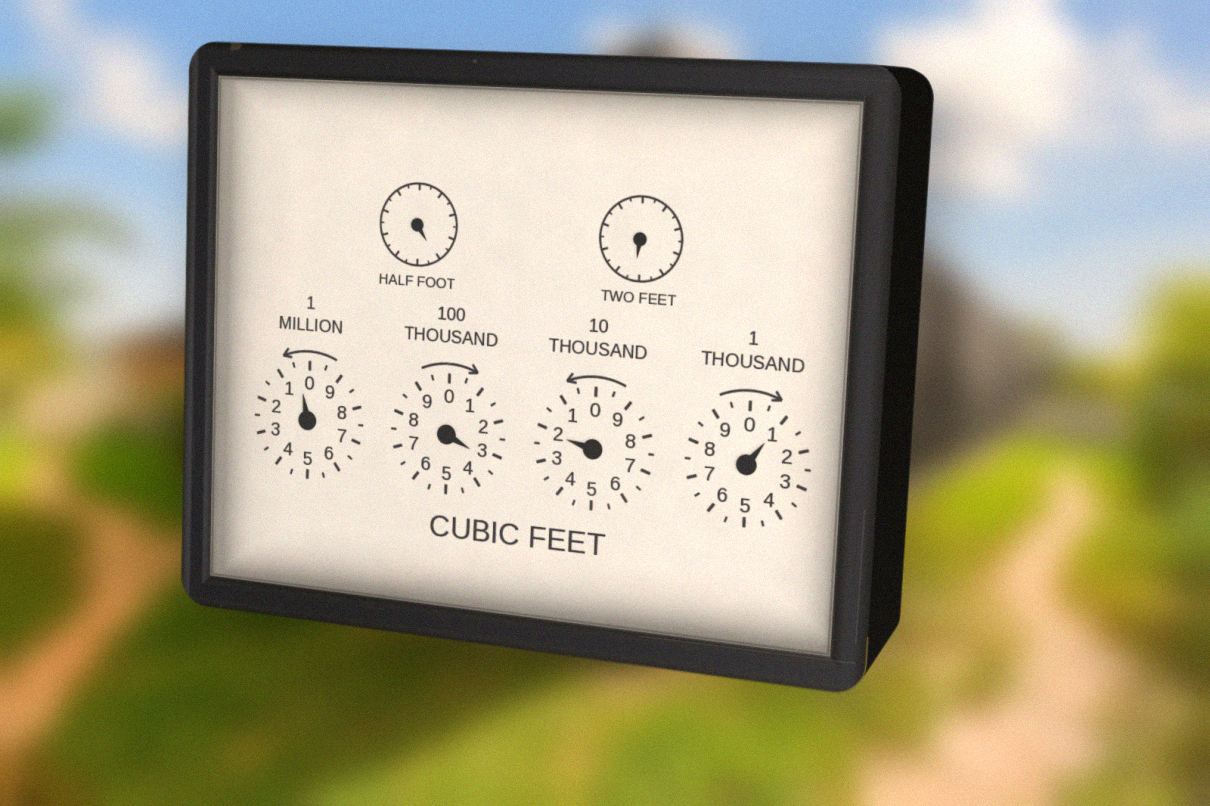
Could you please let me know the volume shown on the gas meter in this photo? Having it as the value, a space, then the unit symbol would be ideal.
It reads 32100 ft³
